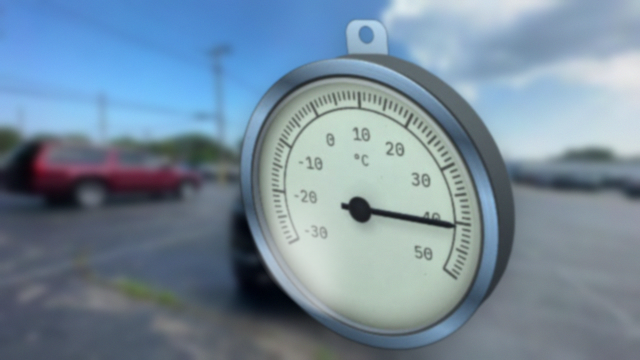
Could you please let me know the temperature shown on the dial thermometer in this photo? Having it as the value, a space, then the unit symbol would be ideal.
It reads 40 °C
